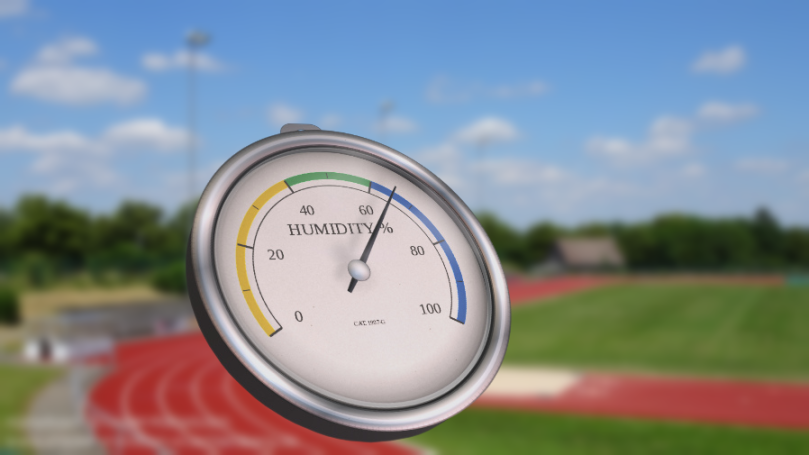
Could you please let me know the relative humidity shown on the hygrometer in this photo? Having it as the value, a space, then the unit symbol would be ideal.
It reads 65 %
